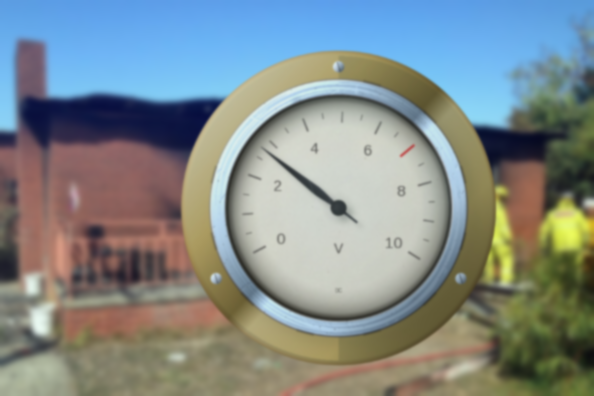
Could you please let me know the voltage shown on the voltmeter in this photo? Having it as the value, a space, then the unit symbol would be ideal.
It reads 2.75 V
